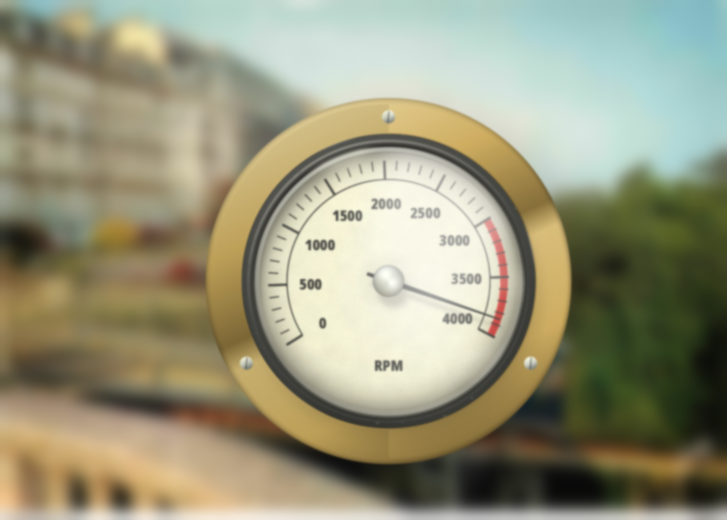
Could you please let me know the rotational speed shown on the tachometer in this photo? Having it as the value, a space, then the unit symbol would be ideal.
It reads 3850 rpm
